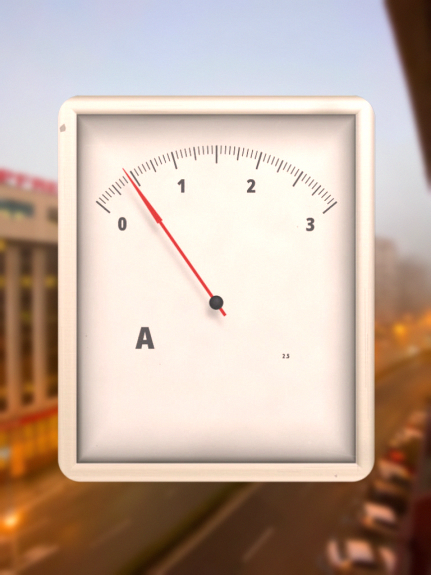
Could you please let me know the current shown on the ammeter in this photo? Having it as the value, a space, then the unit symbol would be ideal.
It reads 0.45 A
